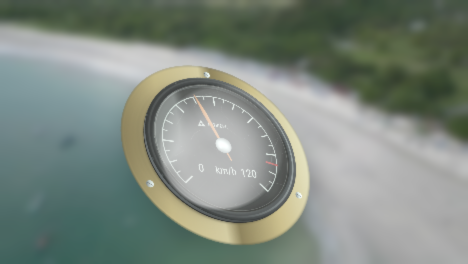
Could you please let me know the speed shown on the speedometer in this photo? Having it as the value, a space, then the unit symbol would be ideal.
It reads 50 km/h
